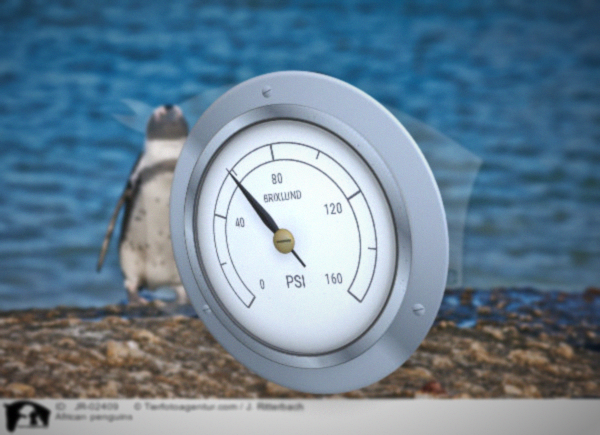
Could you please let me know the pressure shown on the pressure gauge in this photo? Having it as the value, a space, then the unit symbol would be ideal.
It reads 60 psi
